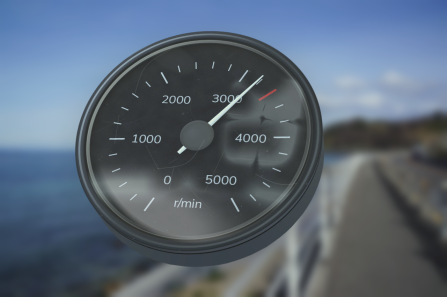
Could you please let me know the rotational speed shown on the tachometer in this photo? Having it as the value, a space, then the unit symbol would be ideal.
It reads 3200 rpm
